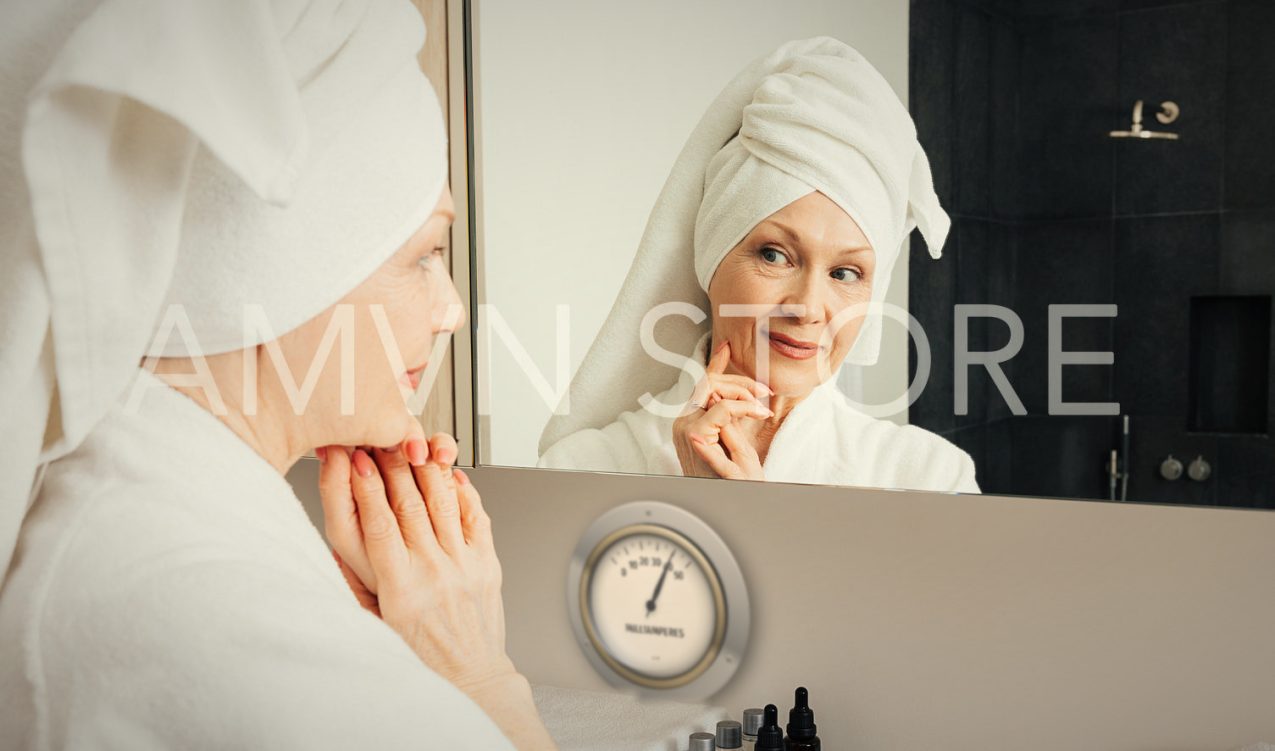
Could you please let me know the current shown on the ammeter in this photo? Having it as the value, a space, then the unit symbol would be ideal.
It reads 40 mA
